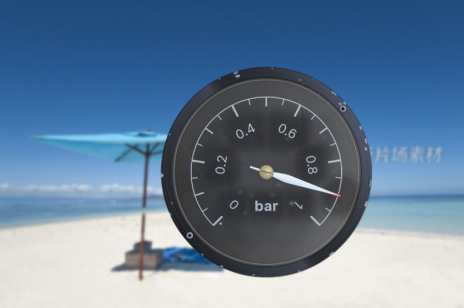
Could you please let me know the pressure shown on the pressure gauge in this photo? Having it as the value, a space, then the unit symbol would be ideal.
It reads 0.9 bar
